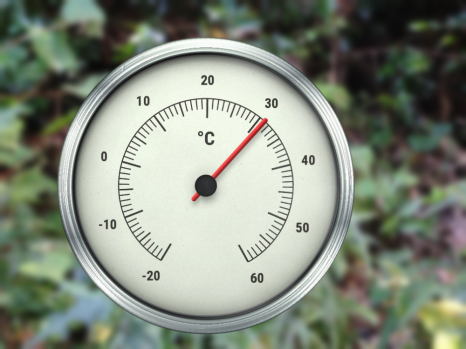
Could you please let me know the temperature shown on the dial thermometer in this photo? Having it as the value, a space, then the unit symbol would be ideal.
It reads 31 °C
